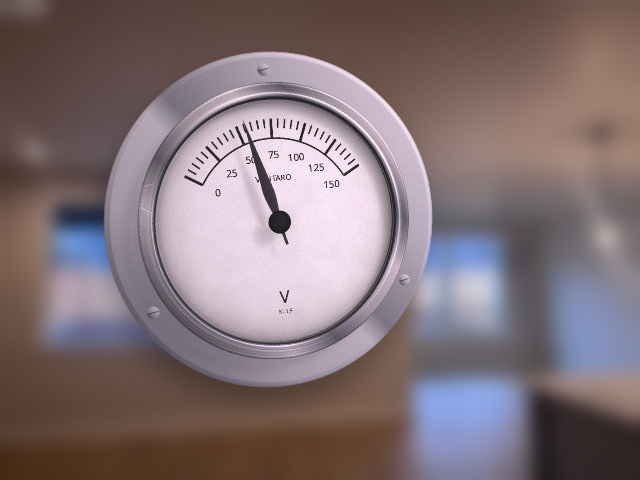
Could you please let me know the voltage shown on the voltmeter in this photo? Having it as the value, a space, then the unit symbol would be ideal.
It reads 55 V
